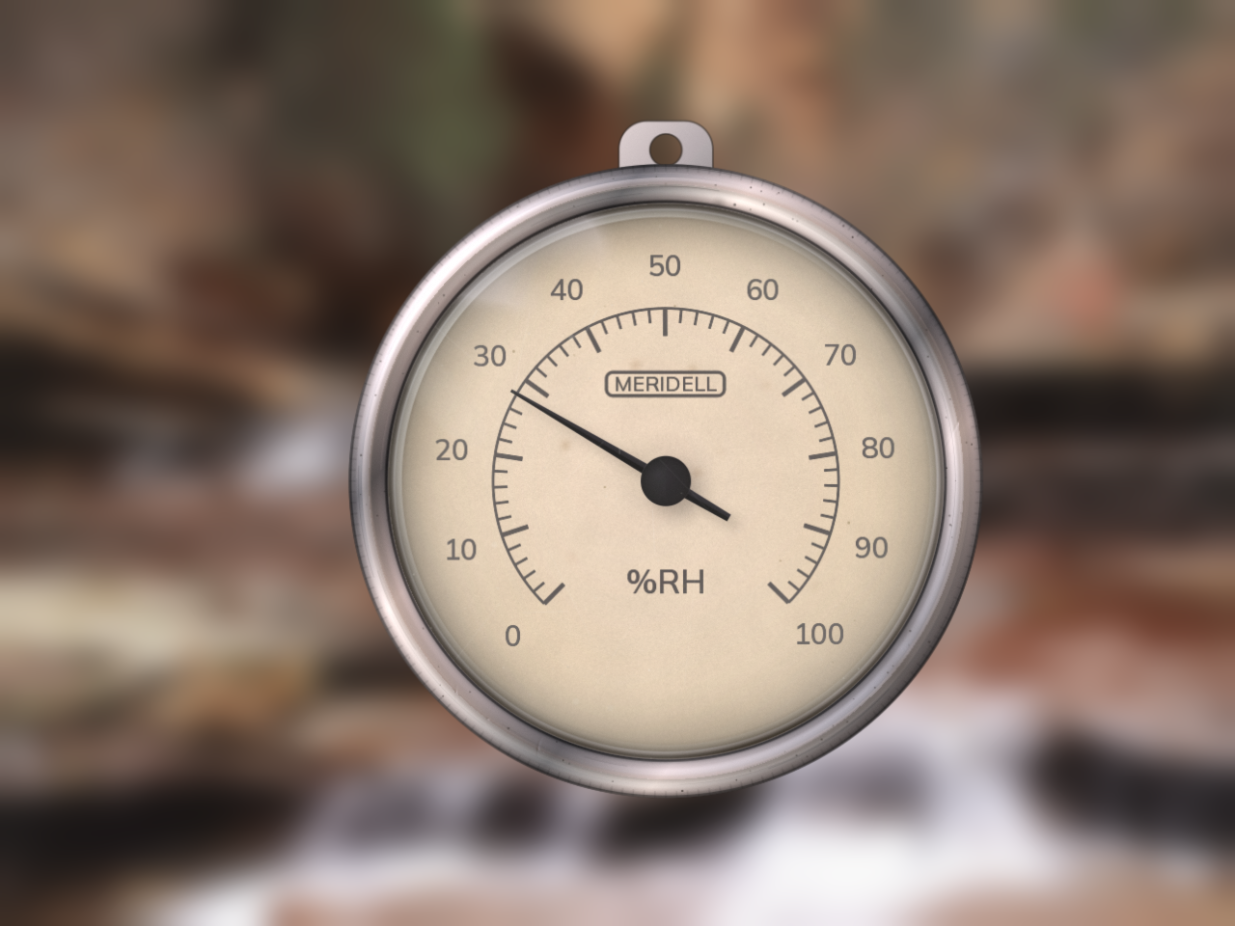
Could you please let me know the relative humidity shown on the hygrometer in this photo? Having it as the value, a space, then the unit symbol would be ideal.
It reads 28 %
